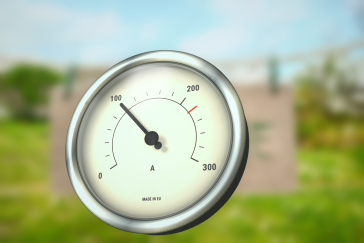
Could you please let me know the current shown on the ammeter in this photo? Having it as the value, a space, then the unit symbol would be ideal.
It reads 100 A
